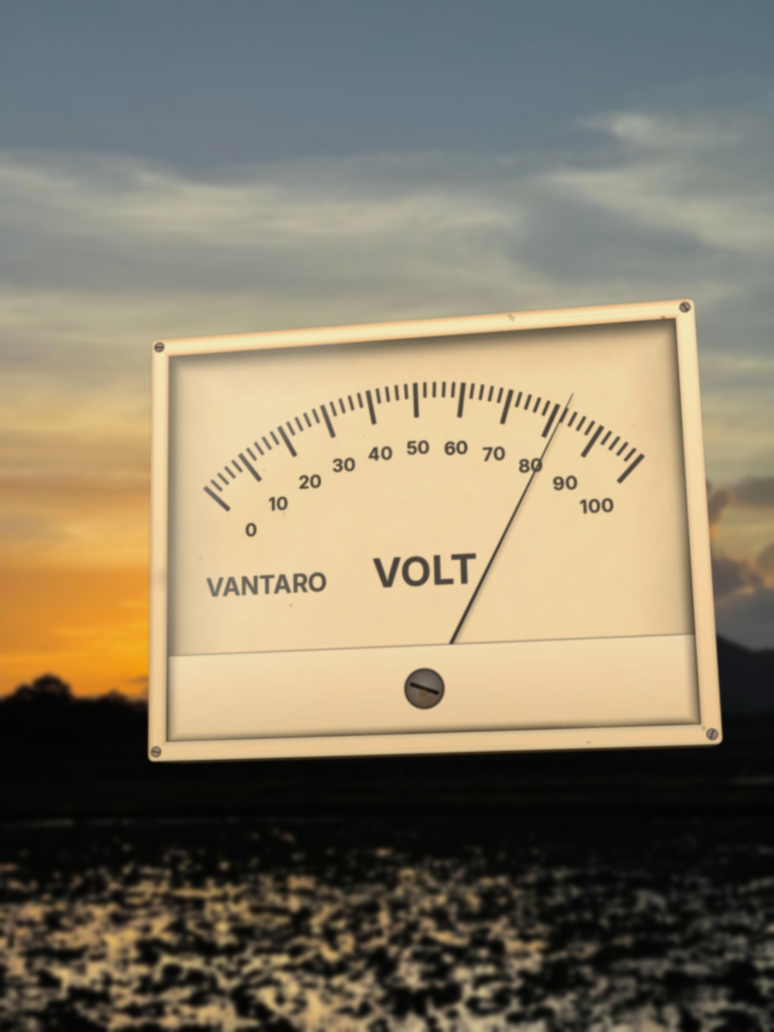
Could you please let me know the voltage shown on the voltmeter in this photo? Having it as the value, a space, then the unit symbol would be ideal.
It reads 82 V
